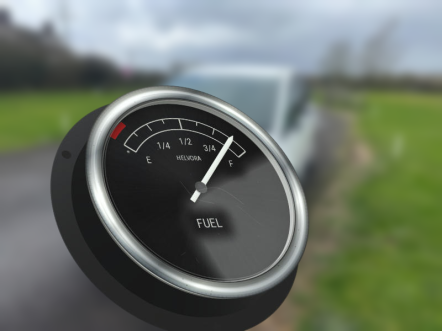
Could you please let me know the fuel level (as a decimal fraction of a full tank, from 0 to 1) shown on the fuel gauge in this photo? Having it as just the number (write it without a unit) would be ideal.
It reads 0.875
